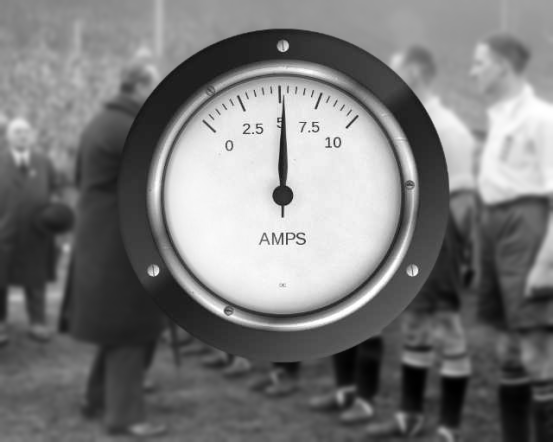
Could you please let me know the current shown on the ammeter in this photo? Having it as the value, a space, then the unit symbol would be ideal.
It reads 5.25 A
